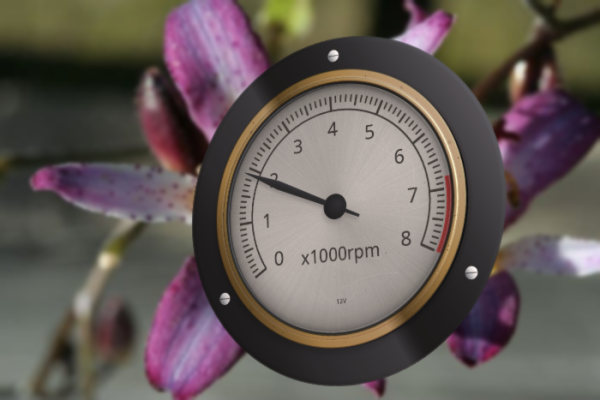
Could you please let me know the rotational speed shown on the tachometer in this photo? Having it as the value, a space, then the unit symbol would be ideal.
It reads 1900 rpm
